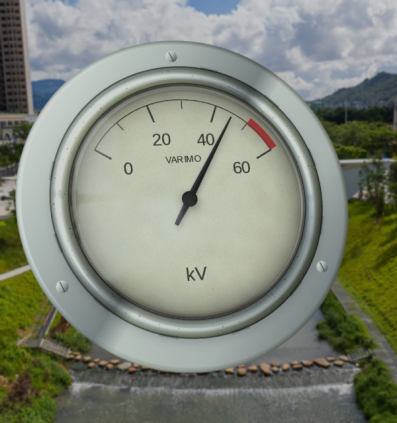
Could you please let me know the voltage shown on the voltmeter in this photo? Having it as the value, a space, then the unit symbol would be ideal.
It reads 45 kV
